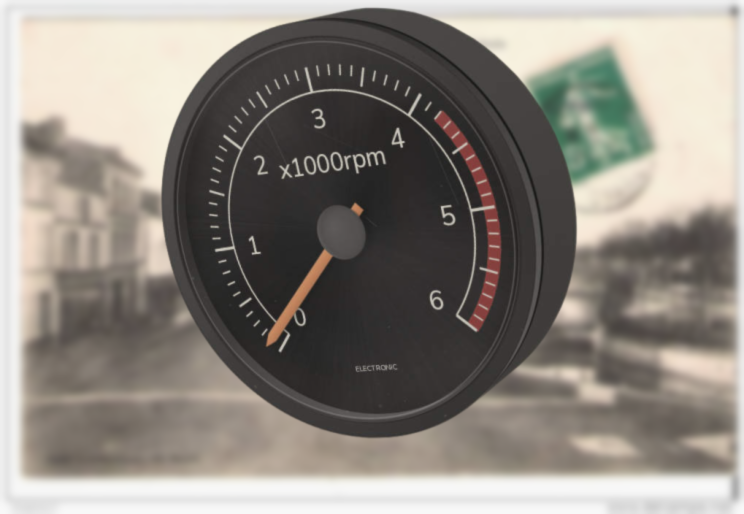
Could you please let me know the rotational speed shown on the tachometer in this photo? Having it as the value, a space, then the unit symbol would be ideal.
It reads 100 rpm
